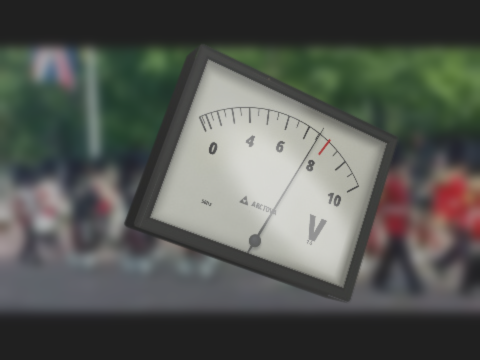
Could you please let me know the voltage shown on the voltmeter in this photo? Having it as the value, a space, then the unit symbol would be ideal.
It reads 7.5 V
